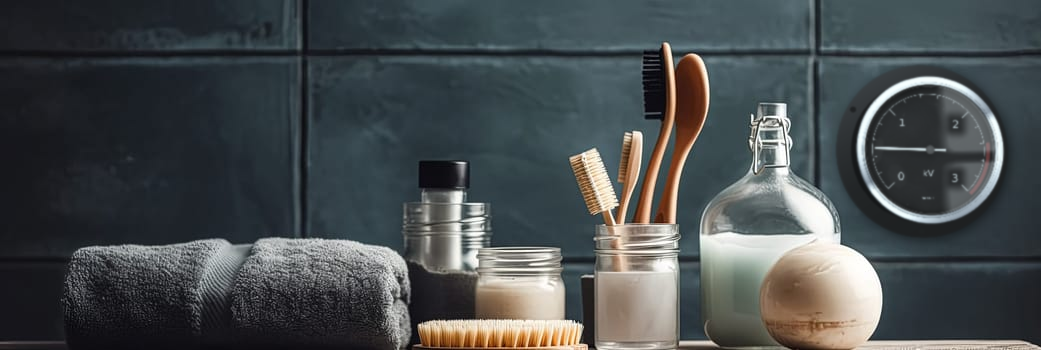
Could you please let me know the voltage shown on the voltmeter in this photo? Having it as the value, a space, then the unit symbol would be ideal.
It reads 0.5 kV
